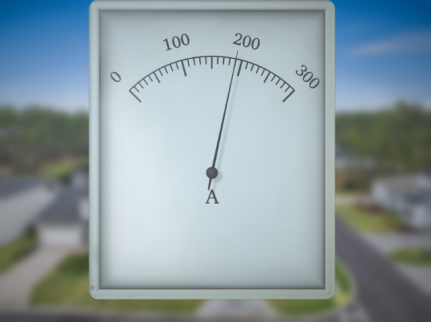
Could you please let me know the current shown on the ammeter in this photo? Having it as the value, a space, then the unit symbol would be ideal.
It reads 190 A
